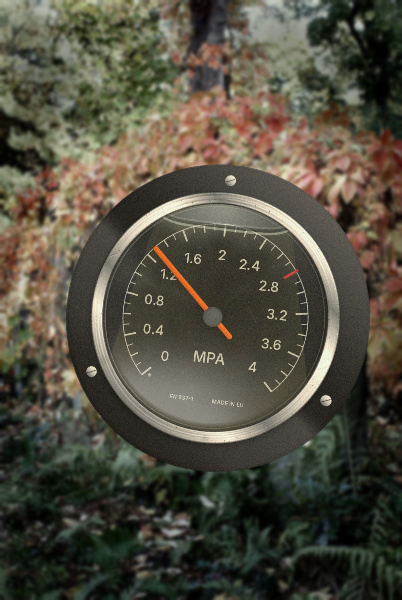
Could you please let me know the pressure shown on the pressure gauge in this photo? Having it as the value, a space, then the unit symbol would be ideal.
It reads 1.3 MPa
